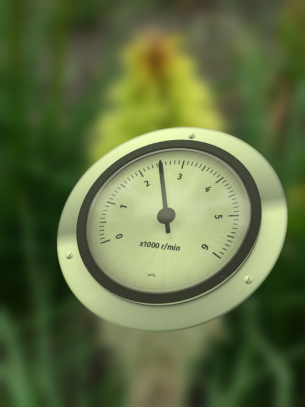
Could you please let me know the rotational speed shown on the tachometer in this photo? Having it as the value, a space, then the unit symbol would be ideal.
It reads 2500 rpm
